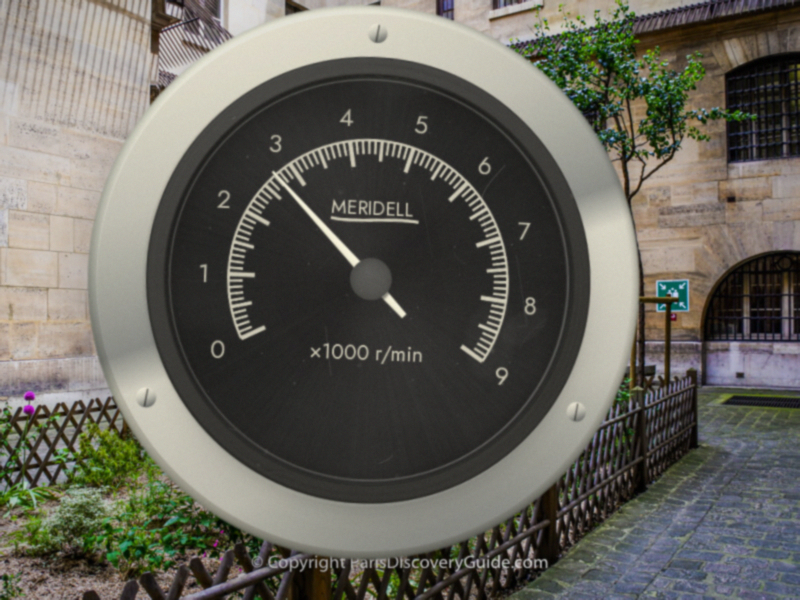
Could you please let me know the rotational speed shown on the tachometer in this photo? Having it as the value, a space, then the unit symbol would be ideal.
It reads 2700 rpm
